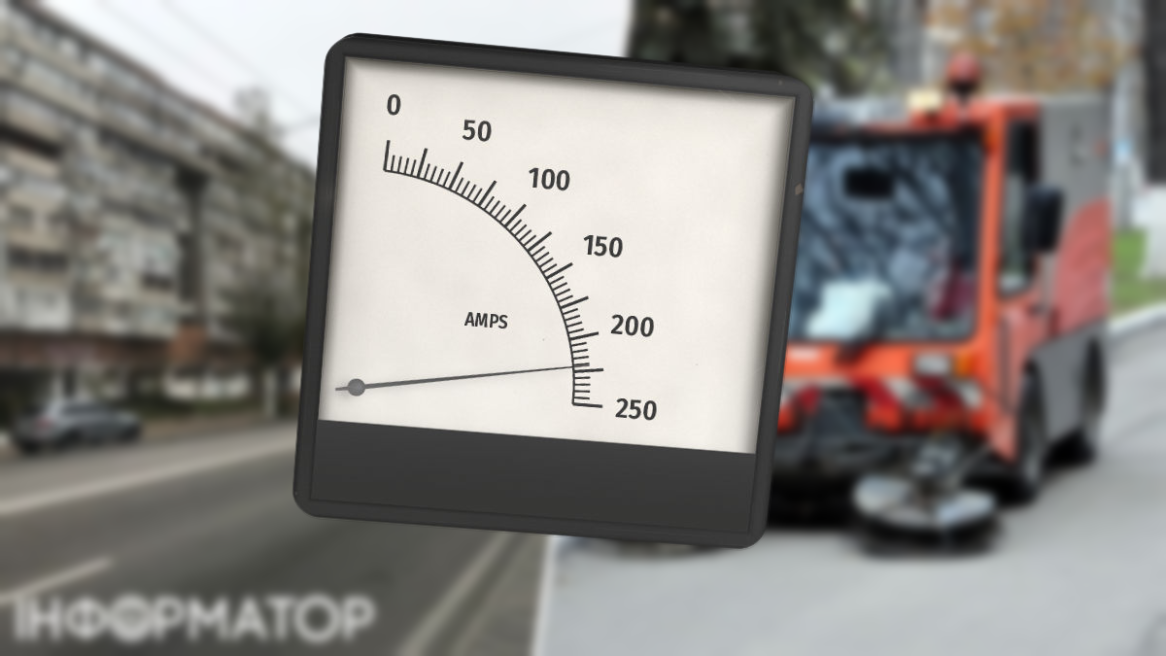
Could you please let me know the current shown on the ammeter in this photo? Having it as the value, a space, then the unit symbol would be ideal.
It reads 220 A
